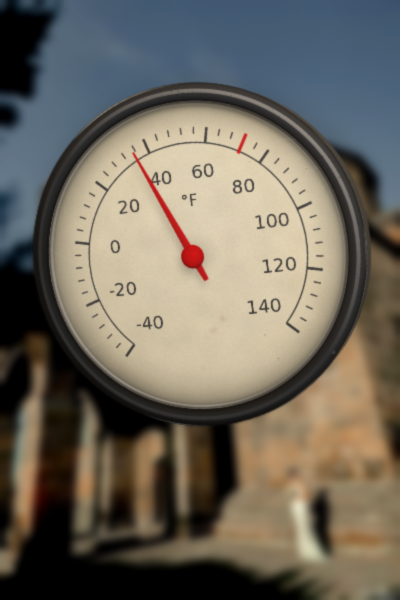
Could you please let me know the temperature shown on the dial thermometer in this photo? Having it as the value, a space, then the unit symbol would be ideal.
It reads 36 °F
